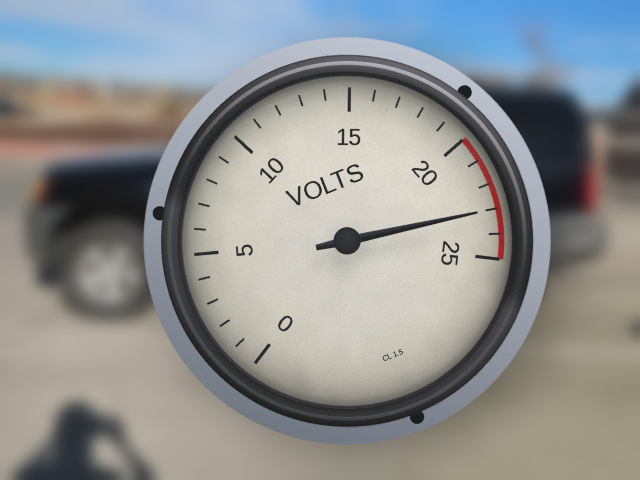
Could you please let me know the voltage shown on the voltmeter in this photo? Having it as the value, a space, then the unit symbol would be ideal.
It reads 23 V
